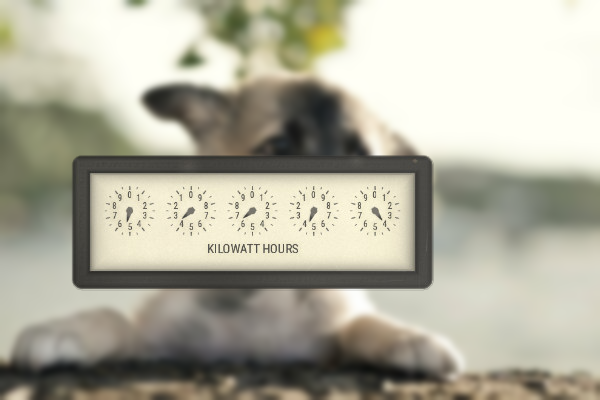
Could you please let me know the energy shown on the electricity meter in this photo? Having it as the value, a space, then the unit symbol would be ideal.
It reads 53644 kWh
